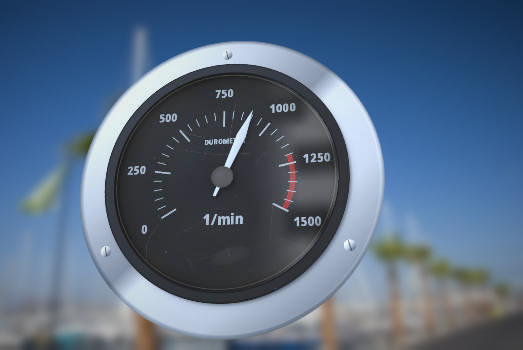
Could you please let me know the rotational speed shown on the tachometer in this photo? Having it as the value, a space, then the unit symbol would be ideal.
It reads 900 rpm
